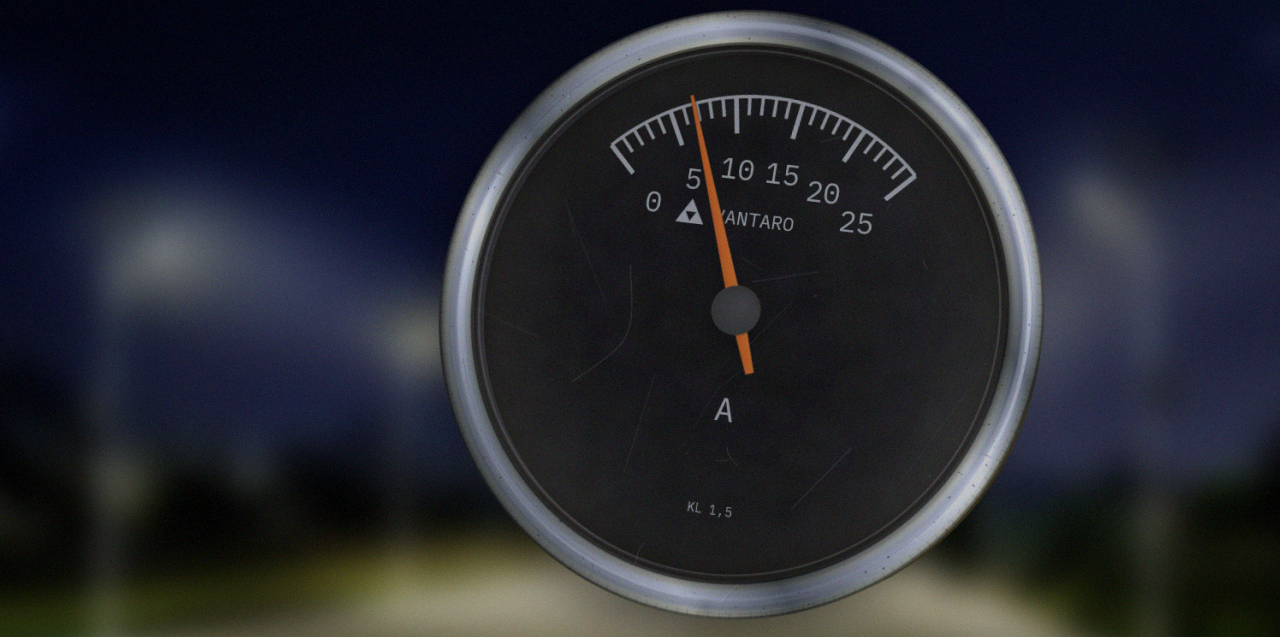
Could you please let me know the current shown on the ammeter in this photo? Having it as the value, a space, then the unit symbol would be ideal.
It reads 7 A
